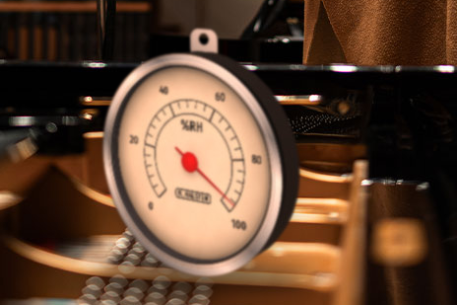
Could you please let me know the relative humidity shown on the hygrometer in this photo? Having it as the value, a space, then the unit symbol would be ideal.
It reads 96 %
